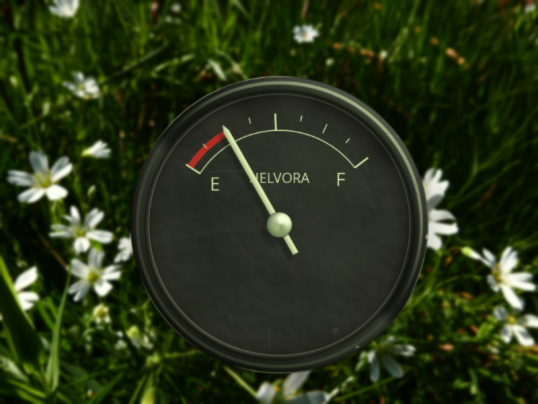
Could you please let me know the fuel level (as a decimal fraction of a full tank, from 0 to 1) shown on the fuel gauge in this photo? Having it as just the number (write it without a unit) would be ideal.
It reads 0.25
